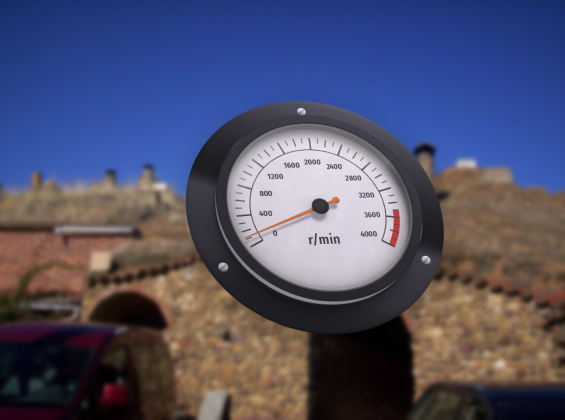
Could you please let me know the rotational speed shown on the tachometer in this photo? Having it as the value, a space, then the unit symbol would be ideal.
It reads 100 rpm
